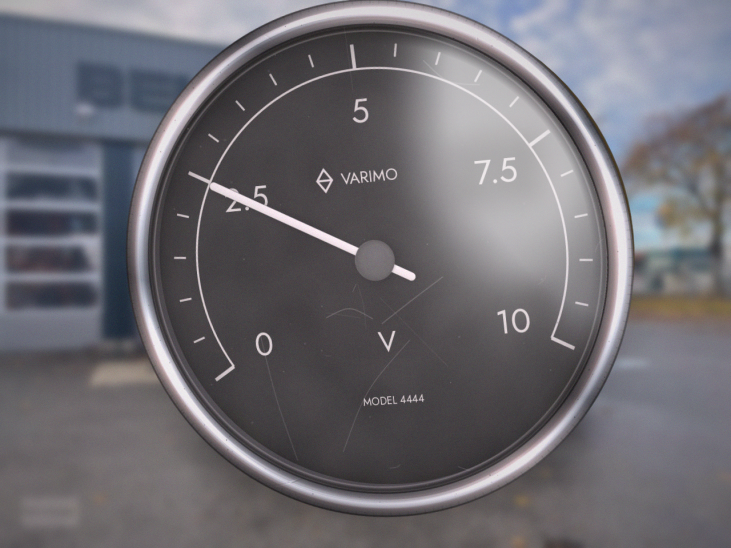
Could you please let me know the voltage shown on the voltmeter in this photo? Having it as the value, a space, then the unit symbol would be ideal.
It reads 2.5 V
